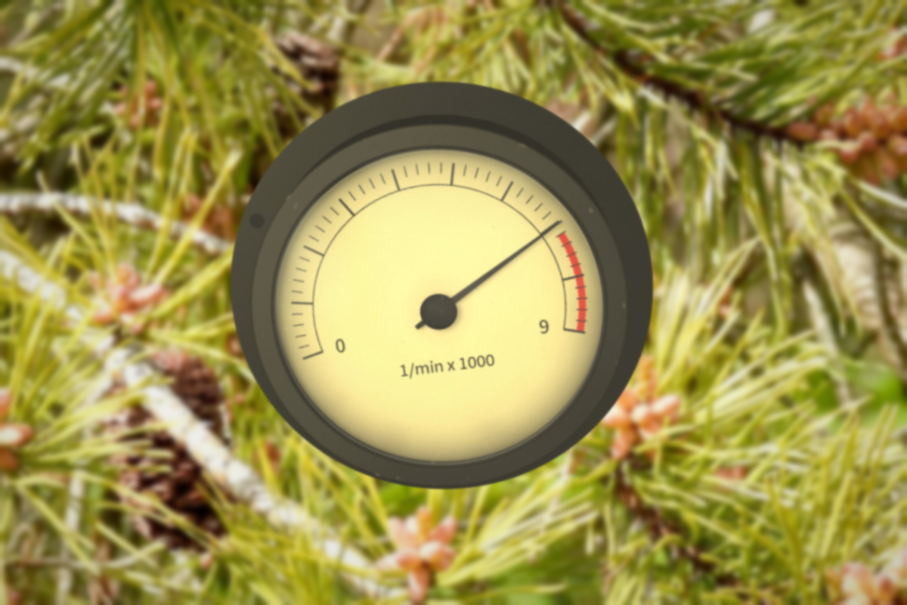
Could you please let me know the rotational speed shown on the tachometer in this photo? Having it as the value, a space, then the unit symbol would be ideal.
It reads 7000 rpm
